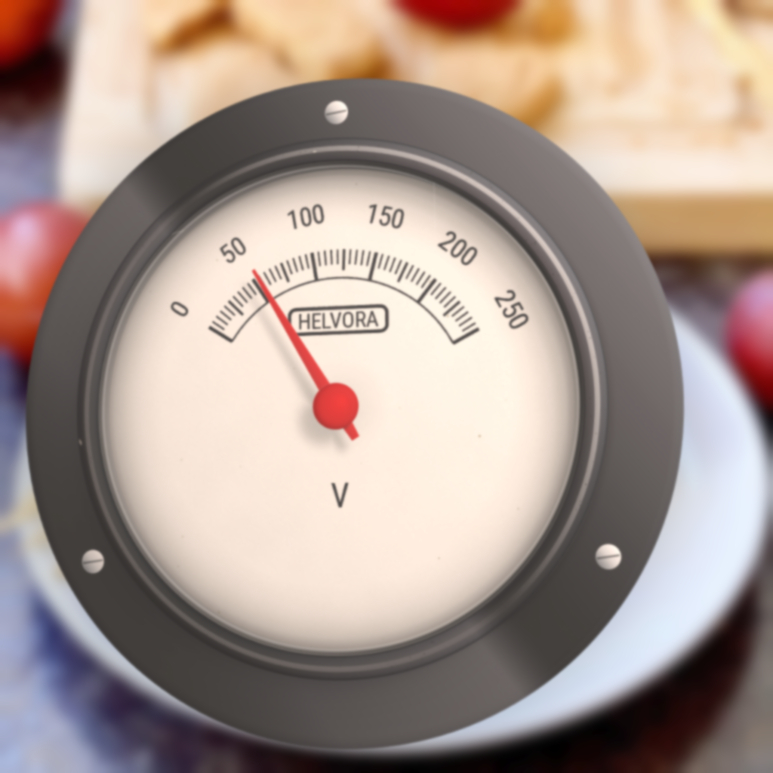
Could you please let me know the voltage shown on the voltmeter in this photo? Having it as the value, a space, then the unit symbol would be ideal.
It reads 55 V
